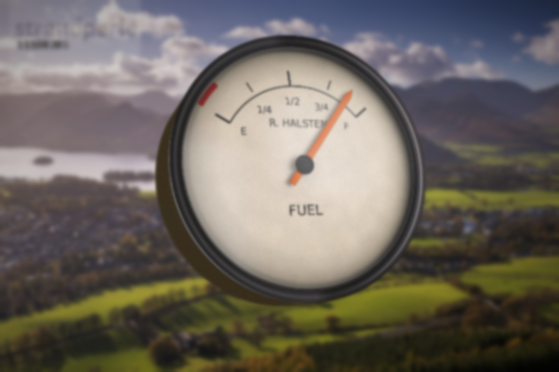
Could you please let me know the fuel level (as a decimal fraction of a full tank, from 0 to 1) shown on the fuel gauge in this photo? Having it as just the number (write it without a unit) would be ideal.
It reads 0.875
